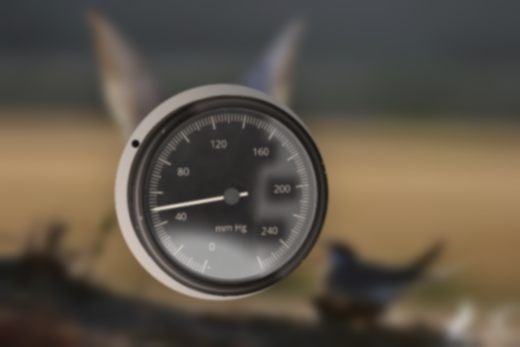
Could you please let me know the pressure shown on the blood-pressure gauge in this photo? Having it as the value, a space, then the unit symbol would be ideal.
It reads 50 mmHg
